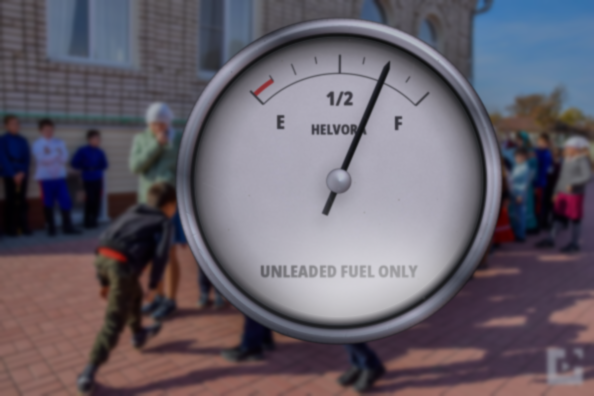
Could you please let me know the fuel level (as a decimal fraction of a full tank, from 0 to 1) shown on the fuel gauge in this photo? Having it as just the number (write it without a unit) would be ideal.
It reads 0.75
